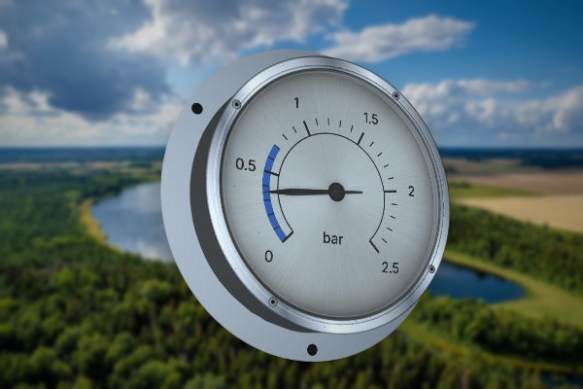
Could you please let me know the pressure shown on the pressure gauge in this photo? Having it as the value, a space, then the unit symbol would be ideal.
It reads 0.35 bar
